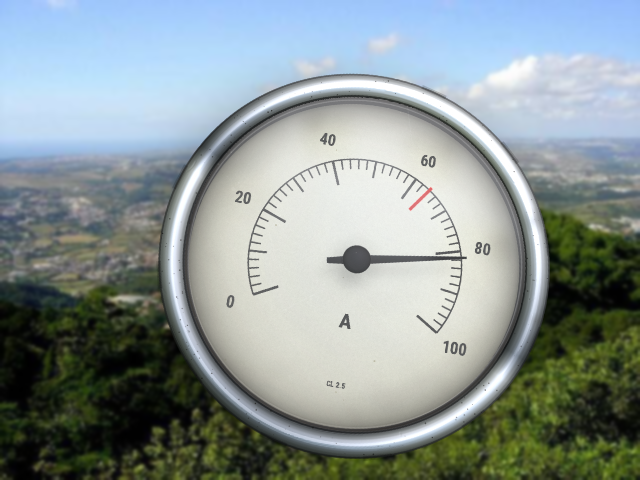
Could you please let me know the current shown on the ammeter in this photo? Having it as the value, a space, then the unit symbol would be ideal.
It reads 82 A
